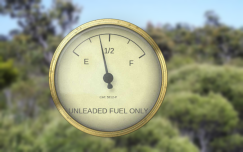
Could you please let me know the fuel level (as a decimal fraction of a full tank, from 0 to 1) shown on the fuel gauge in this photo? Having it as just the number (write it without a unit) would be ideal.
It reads 0.375
